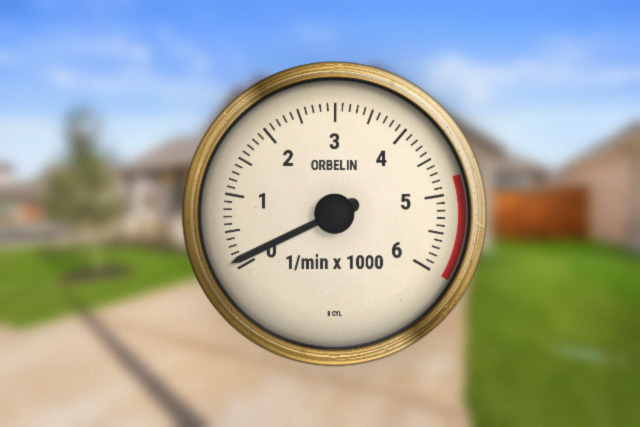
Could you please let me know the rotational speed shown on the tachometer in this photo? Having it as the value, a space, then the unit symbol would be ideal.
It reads 100 rpm
